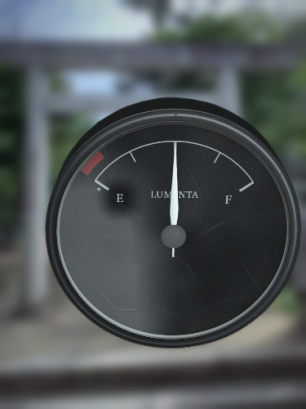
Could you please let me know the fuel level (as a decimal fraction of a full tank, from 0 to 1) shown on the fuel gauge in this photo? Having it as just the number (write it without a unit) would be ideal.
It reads 0.5
